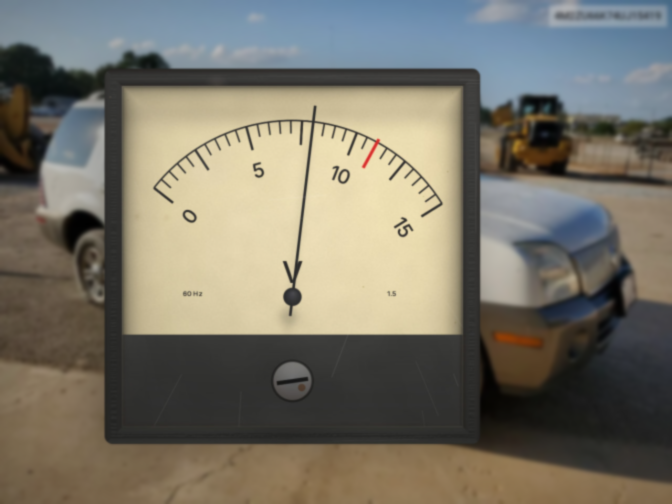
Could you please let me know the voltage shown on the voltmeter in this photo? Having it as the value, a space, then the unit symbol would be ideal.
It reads 8 V
